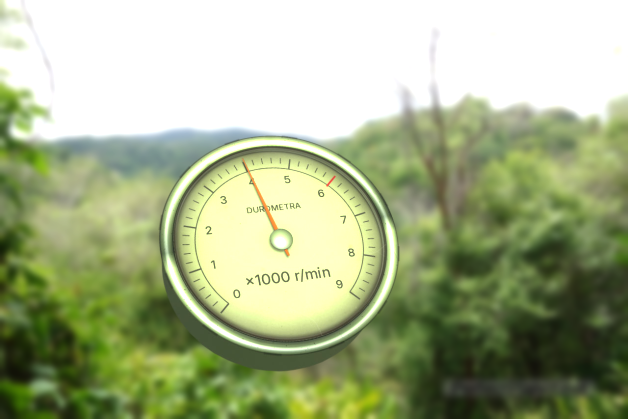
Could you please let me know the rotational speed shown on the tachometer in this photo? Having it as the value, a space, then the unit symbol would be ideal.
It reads 4000 rpm
